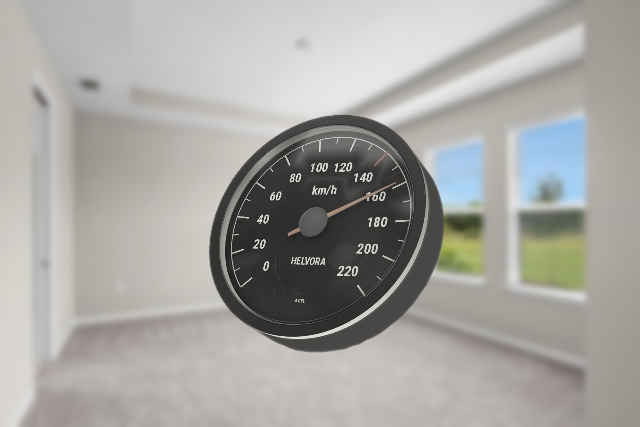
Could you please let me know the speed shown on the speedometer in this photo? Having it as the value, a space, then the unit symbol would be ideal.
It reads 160 km/h
